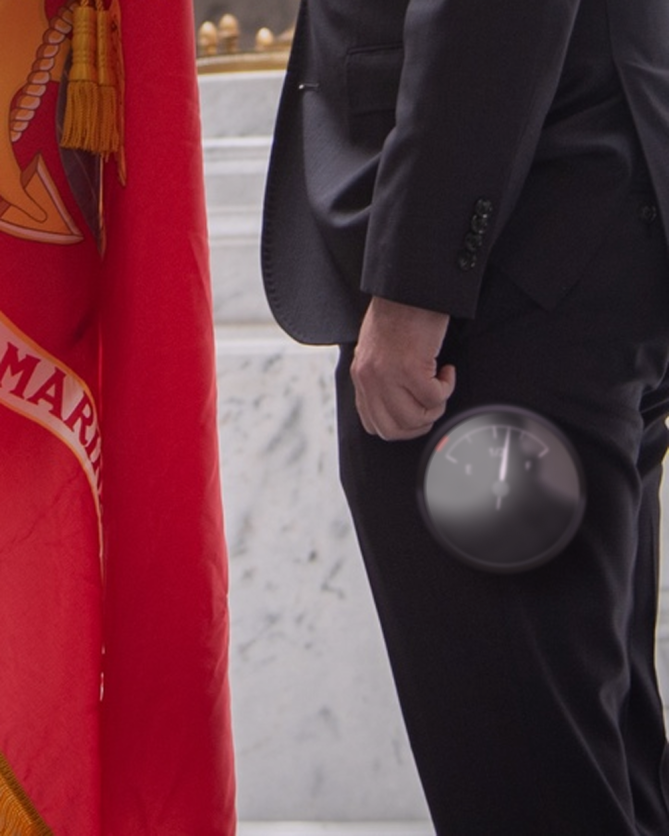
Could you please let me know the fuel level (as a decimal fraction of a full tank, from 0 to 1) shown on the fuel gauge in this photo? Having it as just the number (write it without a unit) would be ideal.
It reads 0.625
